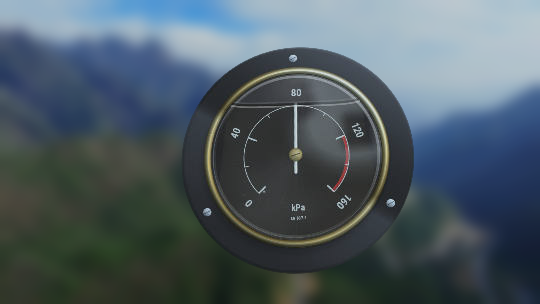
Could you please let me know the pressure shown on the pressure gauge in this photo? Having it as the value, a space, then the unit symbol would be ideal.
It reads 80 kPa
